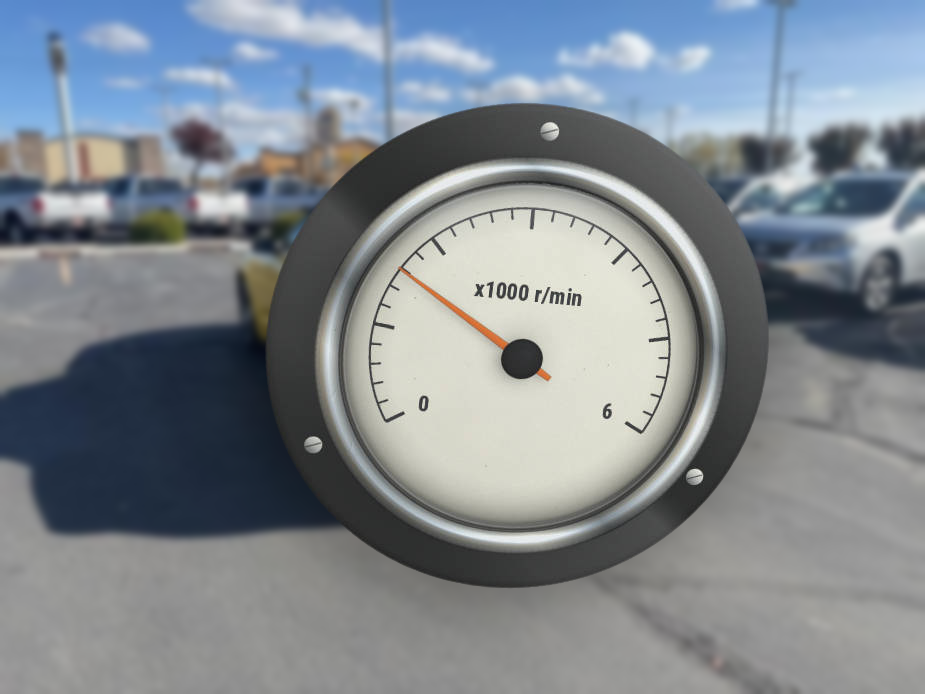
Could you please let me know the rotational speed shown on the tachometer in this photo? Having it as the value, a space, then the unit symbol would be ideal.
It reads 1600 rpm
